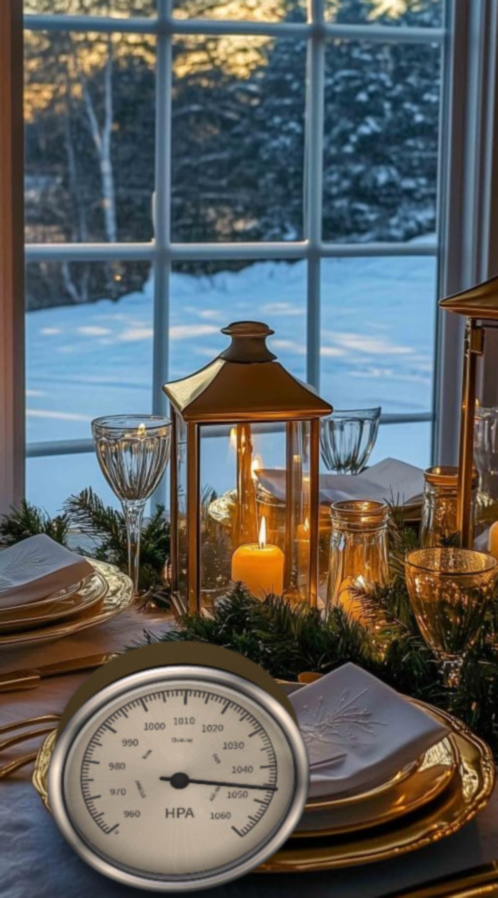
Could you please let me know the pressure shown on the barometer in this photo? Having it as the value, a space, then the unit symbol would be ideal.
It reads 1045 hPa
